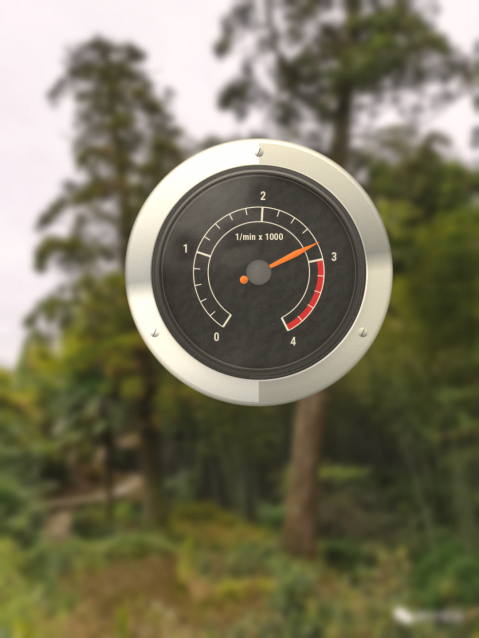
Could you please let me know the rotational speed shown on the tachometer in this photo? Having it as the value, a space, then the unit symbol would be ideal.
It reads 2800 rpm
